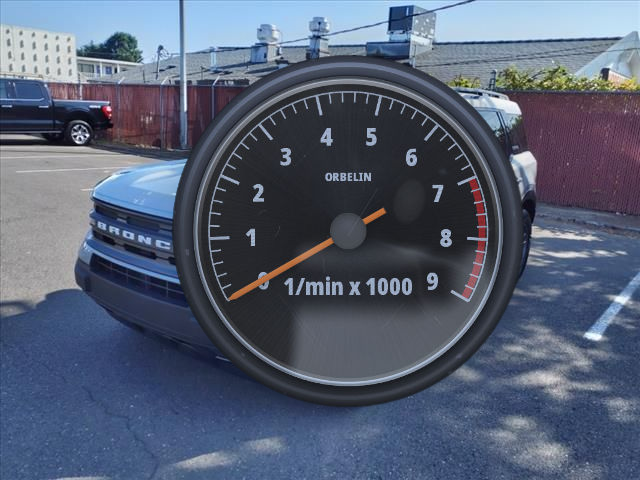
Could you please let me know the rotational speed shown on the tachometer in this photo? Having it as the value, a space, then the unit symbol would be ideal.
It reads 0 rpm
